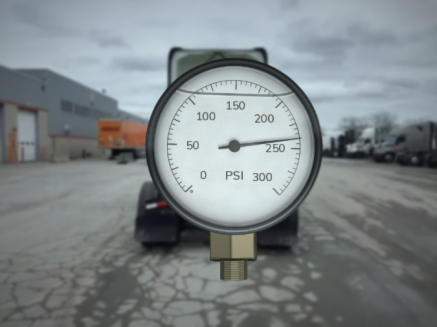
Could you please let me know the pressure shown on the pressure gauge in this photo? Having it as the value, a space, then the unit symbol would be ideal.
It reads 240 psi
